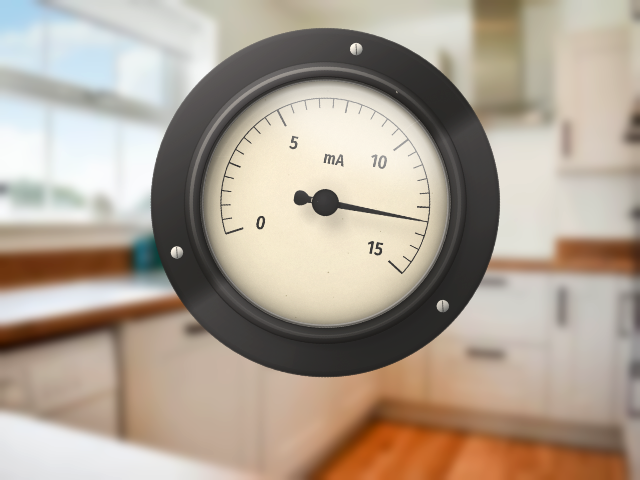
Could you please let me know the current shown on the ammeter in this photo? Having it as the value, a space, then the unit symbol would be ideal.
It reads 13 mA
